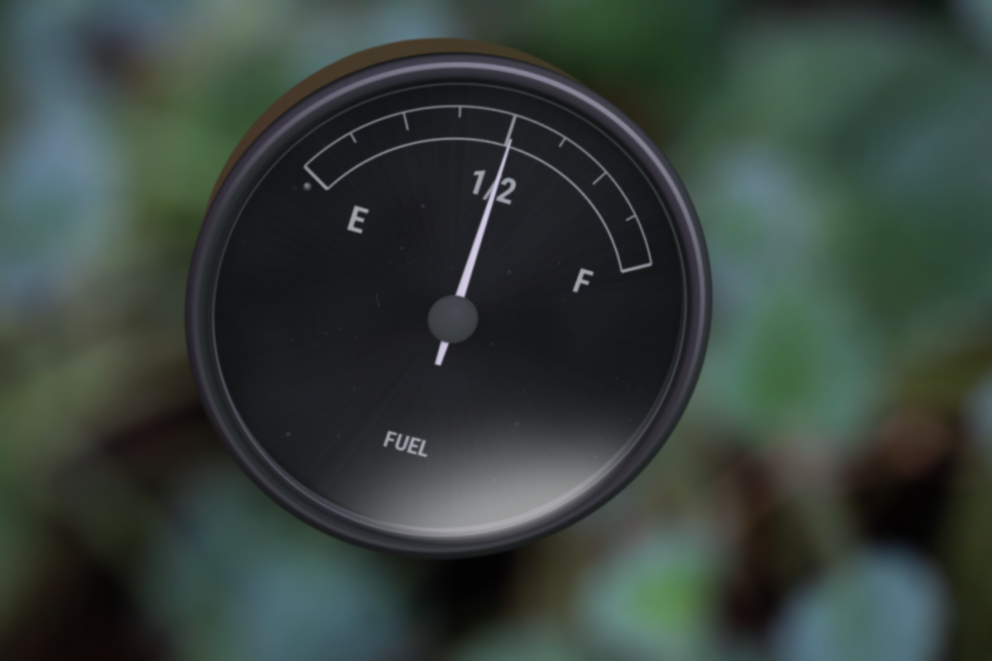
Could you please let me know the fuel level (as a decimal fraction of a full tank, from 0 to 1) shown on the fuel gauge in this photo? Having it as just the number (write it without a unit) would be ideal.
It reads 0.5
